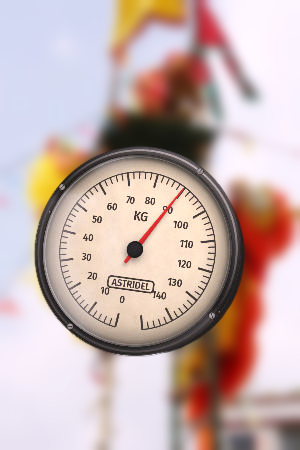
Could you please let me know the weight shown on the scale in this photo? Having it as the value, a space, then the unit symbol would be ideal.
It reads 90 kg
